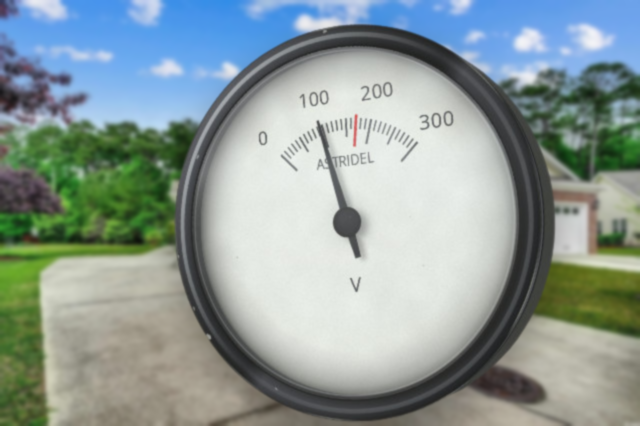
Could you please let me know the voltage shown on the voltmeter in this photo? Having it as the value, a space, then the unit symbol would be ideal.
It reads 100 V
